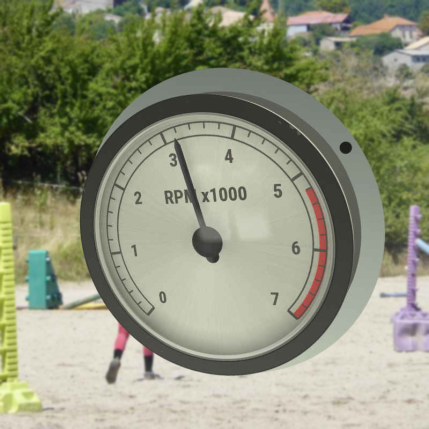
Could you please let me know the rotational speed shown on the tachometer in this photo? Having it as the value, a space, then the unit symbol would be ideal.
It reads 3200 rpm
